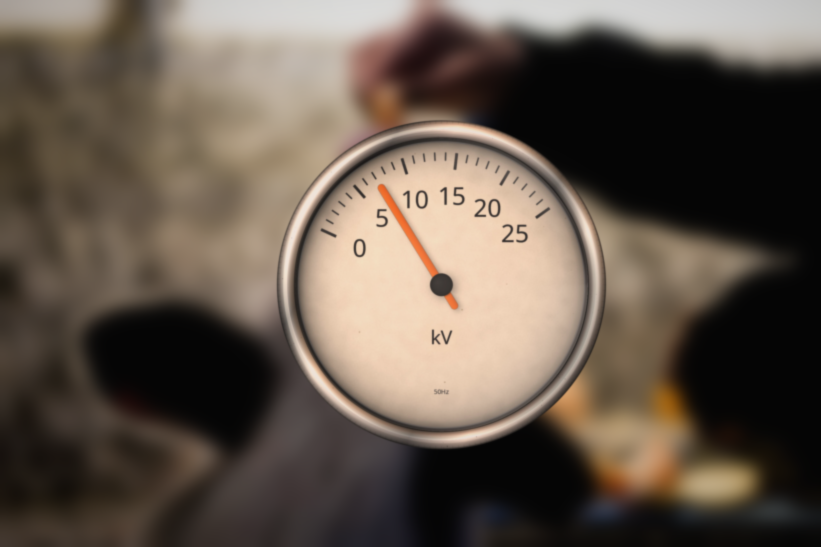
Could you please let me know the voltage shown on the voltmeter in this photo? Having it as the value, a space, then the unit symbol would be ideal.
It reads 7 kV
